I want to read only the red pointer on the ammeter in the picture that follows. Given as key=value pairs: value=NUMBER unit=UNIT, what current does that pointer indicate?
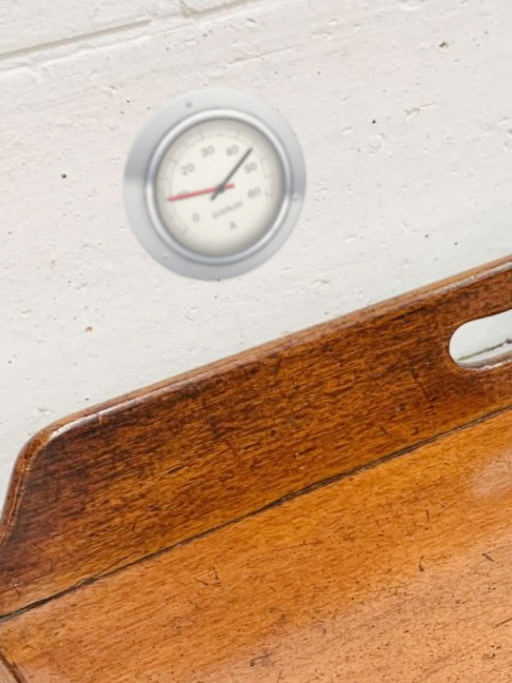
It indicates value=10 unit=A
